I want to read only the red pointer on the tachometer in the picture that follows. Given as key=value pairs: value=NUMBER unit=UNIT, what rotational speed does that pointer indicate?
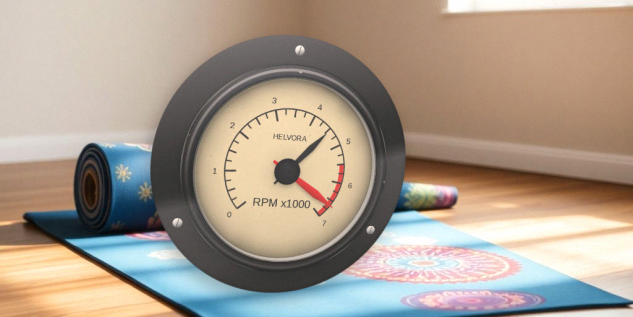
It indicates value=6625 unit=rpm
